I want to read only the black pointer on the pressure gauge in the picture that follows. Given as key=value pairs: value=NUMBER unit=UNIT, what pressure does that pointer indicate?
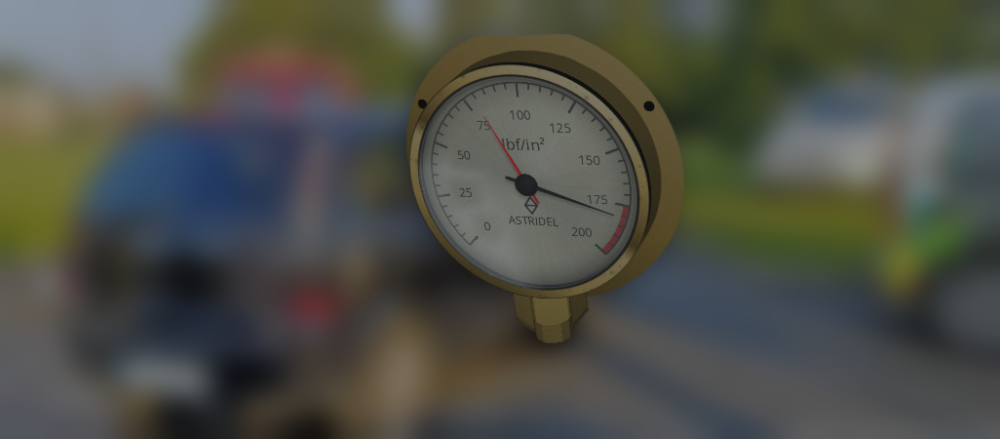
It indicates value=180 unit=psi
